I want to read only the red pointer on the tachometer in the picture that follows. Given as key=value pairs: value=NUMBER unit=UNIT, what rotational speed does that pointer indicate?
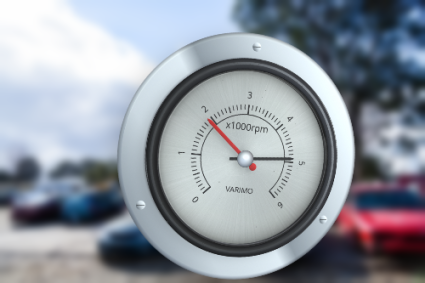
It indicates value=1900 unit=rpm
